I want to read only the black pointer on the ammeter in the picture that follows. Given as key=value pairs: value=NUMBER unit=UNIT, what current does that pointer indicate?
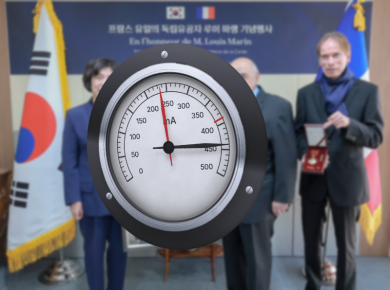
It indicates value=440 unit=mA
